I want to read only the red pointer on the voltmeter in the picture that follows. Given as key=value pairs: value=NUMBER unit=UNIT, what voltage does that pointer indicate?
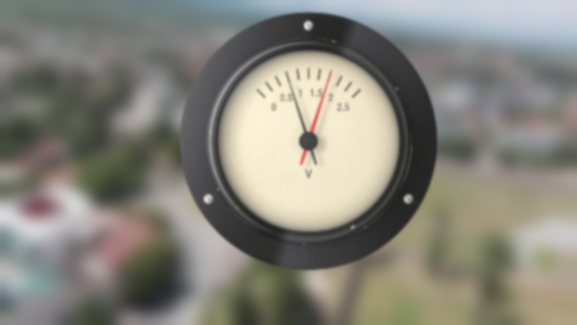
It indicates value=1.75 unit=V
